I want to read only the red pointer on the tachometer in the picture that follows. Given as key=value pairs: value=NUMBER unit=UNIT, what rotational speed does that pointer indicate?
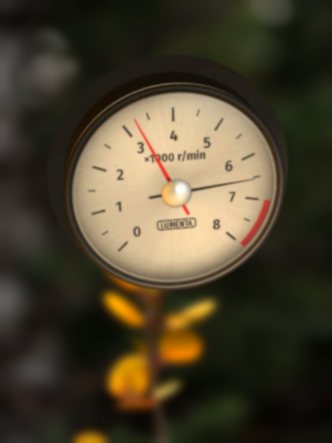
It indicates value=3250 unit=rpm
